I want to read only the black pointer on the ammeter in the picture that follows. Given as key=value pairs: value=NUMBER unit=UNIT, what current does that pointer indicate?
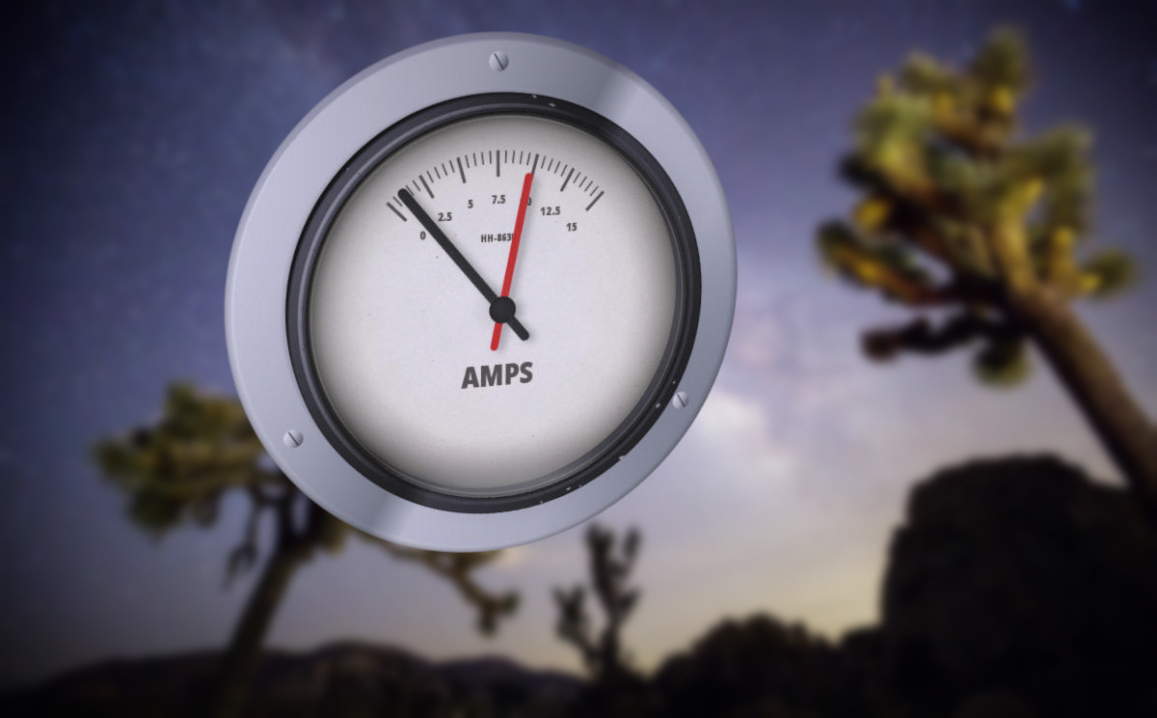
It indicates value=1 unit=A
